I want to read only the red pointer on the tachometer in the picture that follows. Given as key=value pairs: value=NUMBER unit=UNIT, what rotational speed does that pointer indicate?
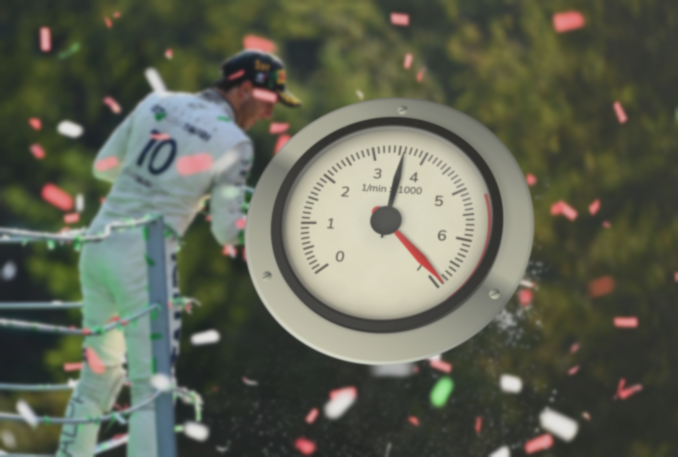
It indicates value=6900 unit=rpm
